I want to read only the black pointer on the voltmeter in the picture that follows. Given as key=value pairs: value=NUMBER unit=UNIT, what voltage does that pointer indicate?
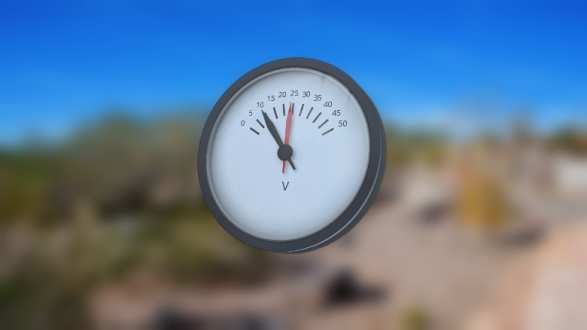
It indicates value=10 unit=V
